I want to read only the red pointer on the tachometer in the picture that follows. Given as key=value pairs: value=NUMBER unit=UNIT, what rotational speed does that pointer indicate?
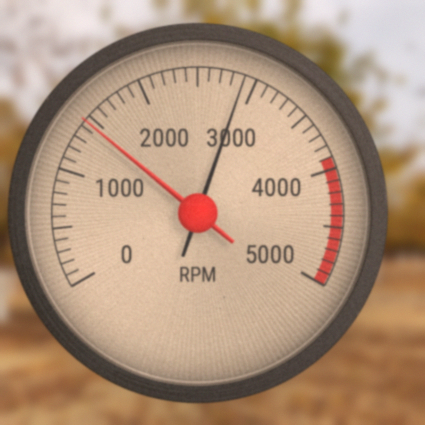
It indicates value=1450 unit=rpm
